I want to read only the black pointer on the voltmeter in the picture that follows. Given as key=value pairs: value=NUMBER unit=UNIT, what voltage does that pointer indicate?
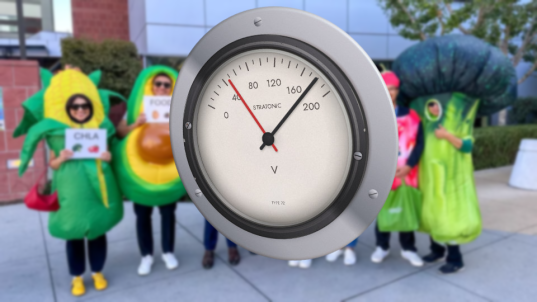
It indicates value=180 unit=V
